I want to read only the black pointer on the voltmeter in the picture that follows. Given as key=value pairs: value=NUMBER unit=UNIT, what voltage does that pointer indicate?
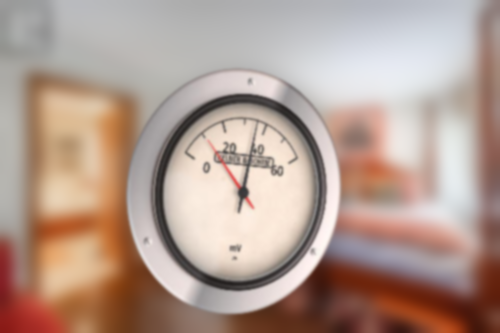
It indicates value=35 unit=mV
